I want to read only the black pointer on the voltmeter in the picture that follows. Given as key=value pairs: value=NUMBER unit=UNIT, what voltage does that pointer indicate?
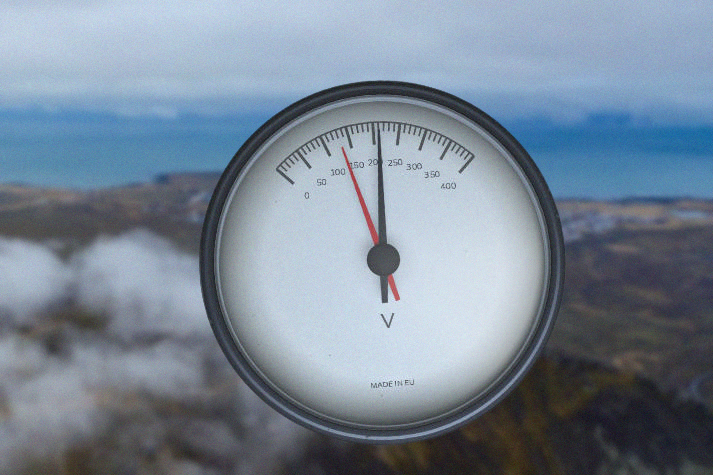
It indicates value=210 unit=V
